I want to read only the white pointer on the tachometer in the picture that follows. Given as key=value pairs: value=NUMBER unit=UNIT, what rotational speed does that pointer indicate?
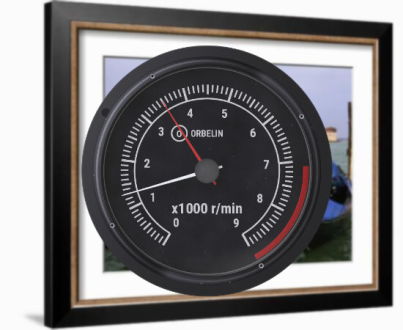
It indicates value=1300 unit=rpm
